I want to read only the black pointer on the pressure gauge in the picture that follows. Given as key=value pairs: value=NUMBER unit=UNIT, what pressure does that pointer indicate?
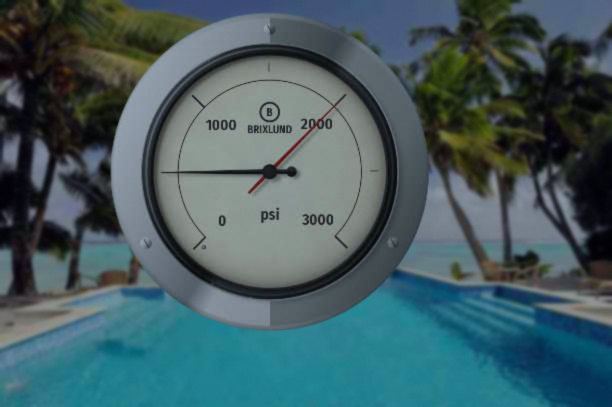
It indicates value=500 unit=psi
